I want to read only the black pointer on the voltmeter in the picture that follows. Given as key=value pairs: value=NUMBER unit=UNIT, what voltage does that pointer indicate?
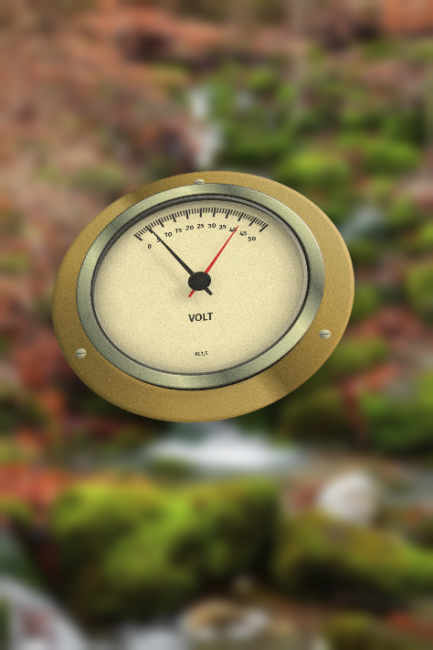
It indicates value=5 unit=V
